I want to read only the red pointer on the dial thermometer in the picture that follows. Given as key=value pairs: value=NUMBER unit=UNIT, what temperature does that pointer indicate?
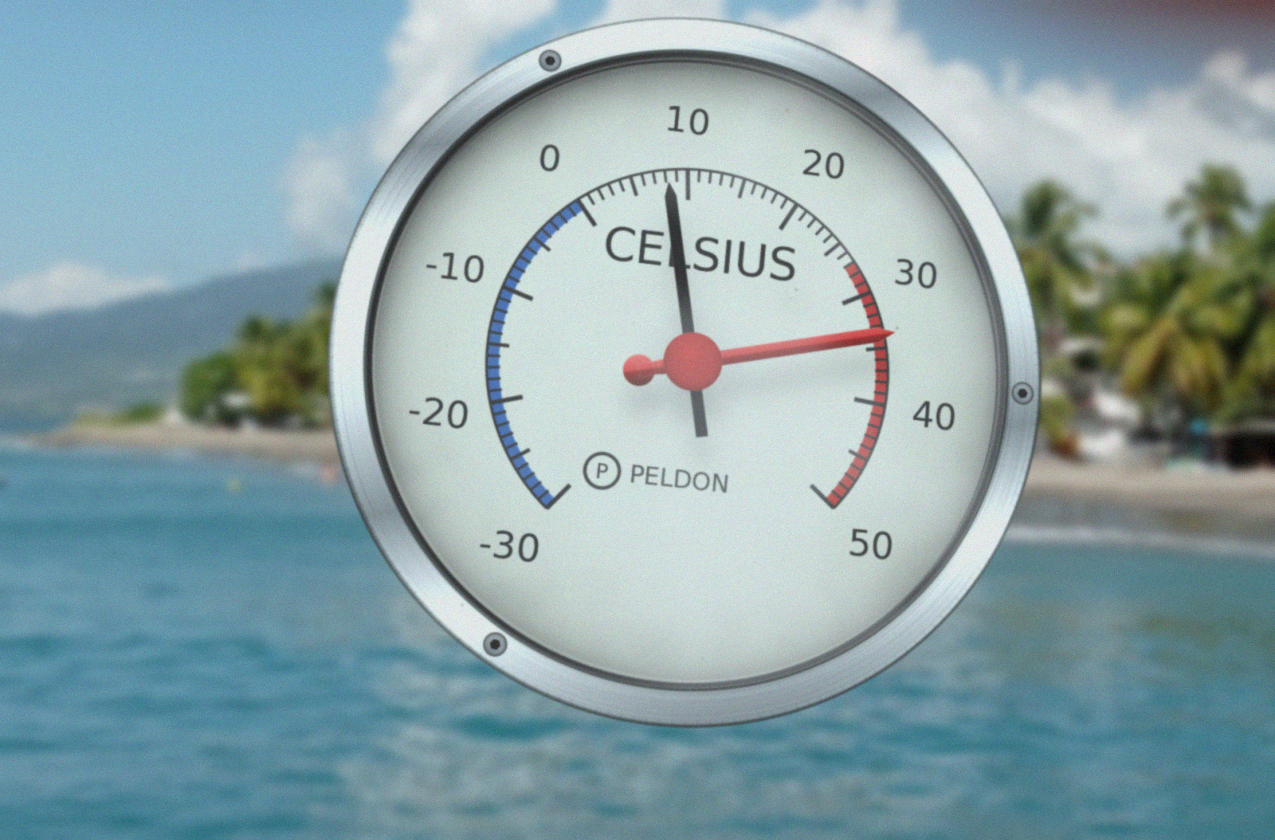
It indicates value=34 unit=°C
